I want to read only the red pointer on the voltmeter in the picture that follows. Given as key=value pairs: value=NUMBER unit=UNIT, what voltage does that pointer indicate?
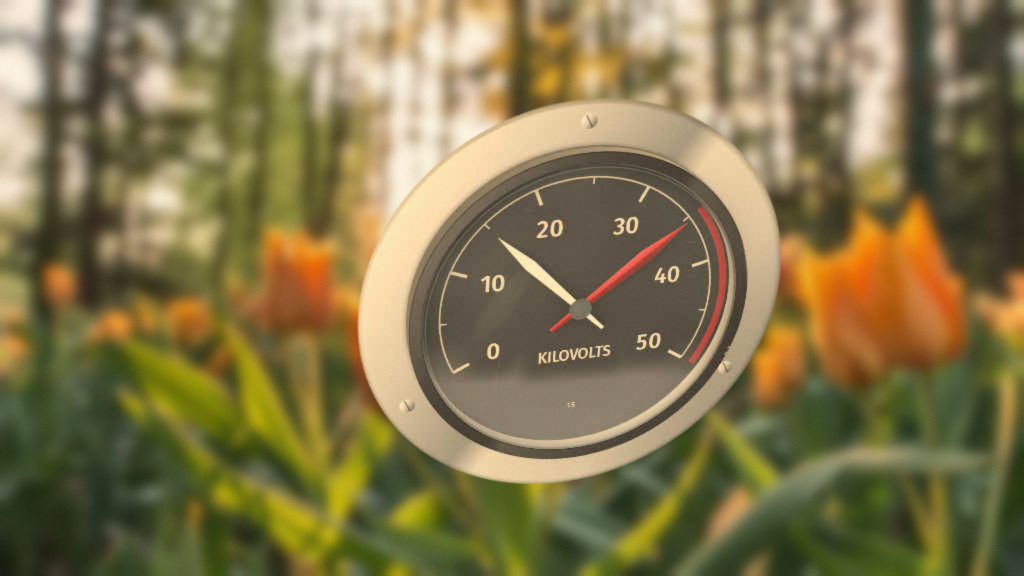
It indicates value=35 unit=kV
